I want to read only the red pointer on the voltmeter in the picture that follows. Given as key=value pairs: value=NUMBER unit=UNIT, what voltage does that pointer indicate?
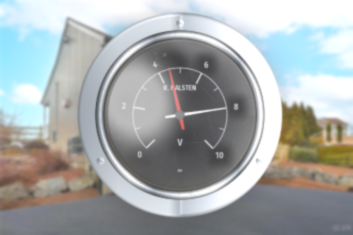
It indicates value=4.5 unit=V
